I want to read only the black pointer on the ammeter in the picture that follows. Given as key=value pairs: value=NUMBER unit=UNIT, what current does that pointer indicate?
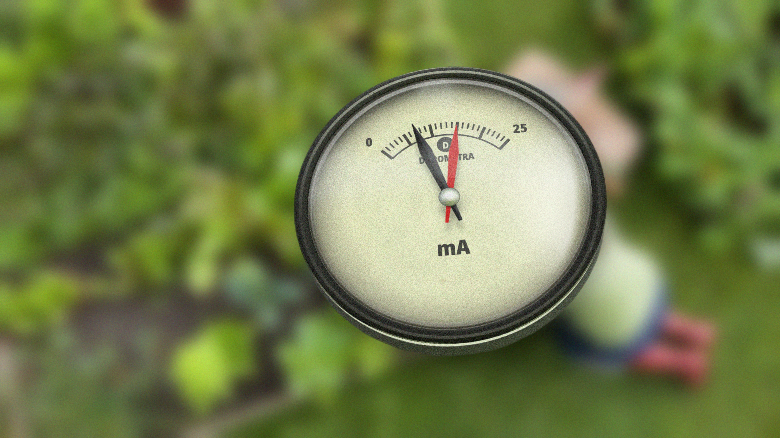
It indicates value=7 unit=mA
